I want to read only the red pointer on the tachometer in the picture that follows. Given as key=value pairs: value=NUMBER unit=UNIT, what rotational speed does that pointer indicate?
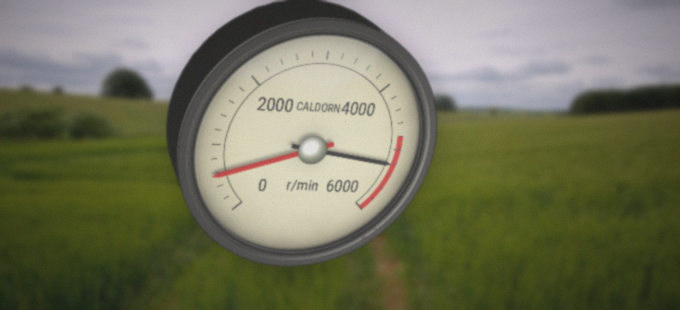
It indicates value=600 unit=rpm
